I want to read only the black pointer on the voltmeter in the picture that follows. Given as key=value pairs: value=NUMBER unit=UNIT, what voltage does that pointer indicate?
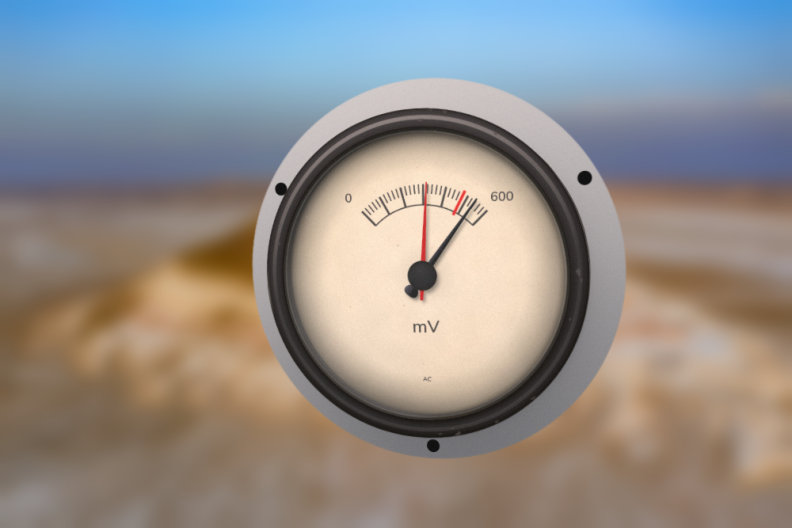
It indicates value=540 unit=mV
